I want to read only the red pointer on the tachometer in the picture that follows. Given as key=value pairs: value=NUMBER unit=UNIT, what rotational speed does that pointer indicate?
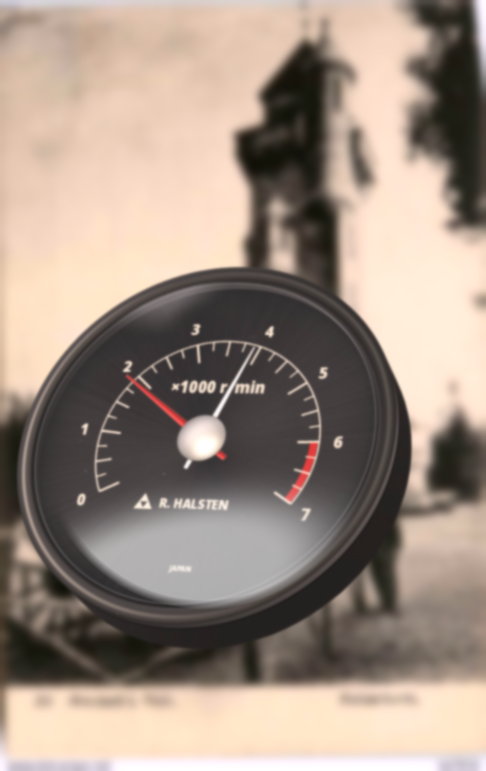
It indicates value=1875 unit=rpm
